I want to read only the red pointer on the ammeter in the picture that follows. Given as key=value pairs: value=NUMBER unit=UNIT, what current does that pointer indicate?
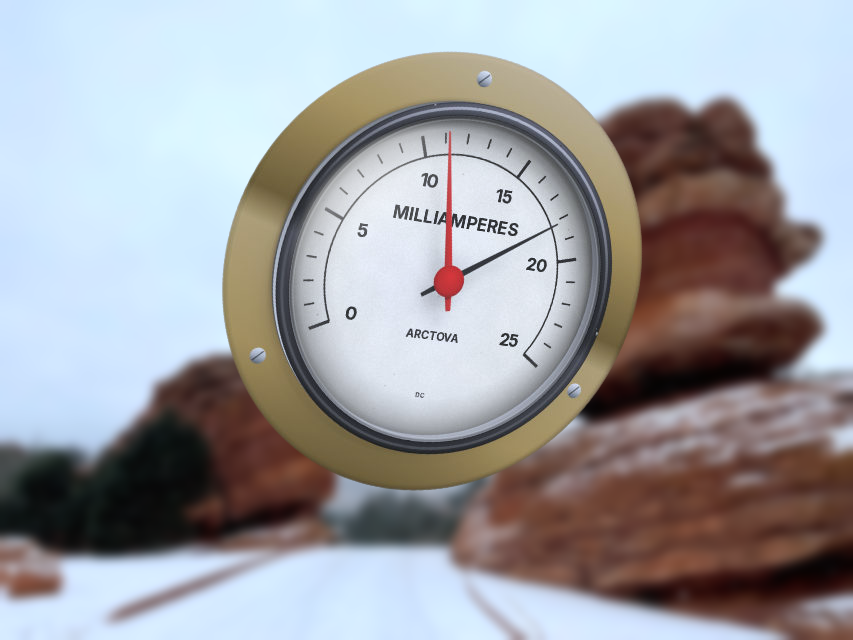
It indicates value=11 unit=mA
